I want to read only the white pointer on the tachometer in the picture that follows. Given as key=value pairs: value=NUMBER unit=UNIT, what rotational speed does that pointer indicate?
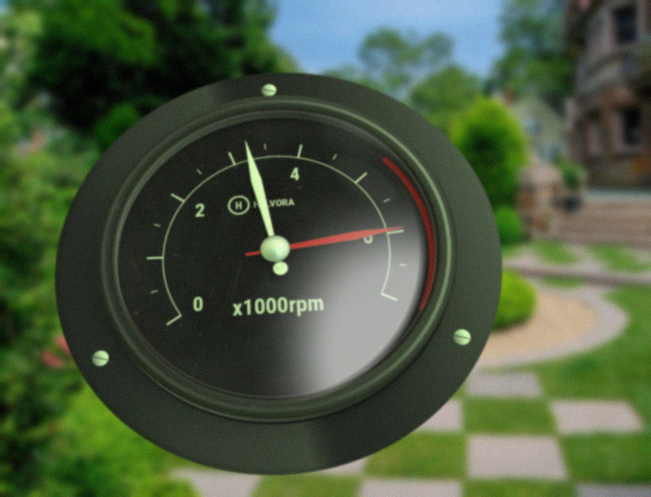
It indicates value=3250 unit=rpm
